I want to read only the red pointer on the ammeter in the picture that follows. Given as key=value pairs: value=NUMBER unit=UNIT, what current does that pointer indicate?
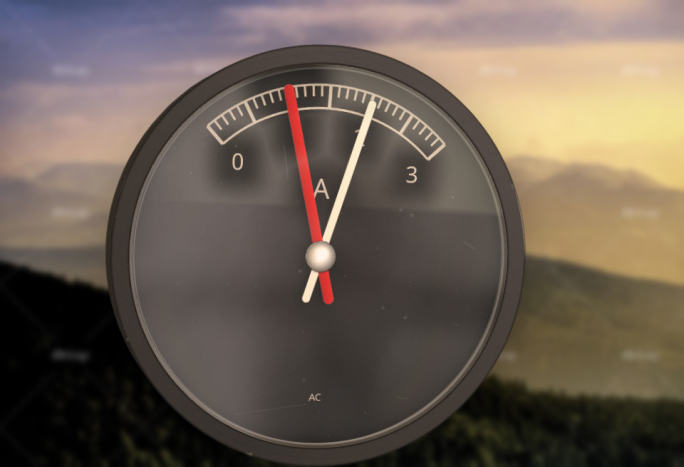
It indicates value=1 unit=A
